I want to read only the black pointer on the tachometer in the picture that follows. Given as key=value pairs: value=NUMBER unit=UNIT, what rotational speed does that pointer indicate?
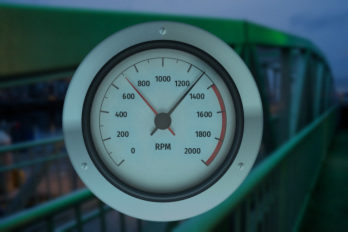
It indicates value=1300 unit=rpm
